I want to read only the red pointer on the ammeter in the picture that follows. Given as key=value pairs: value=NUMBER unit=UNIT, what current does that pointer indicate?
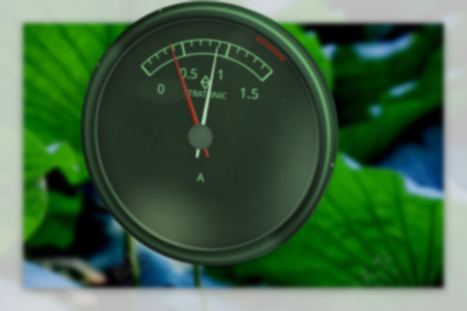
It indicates value=0.4 unit=A
